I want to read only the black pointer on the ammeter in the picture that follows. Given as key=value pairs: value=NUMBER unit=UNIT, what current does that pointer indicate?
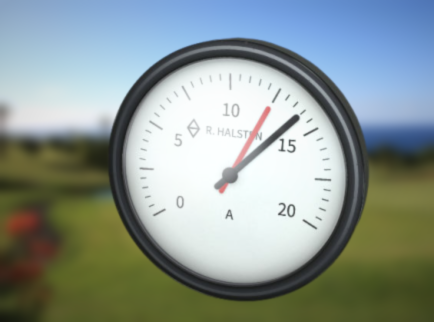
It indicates value=14 unit=A
